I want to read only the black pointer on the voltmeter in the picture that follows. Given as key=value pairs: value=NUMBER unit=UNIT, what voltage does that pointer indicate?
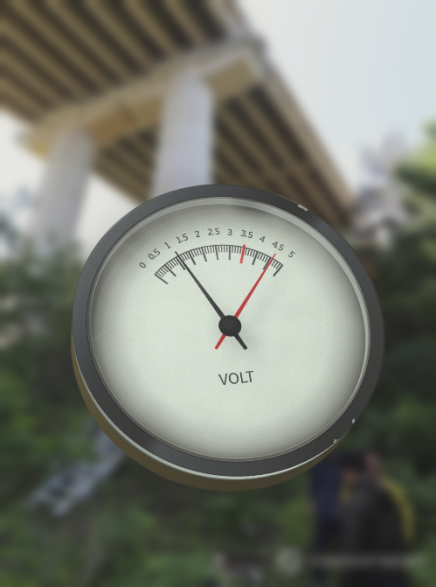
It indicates value=1 unit=V
